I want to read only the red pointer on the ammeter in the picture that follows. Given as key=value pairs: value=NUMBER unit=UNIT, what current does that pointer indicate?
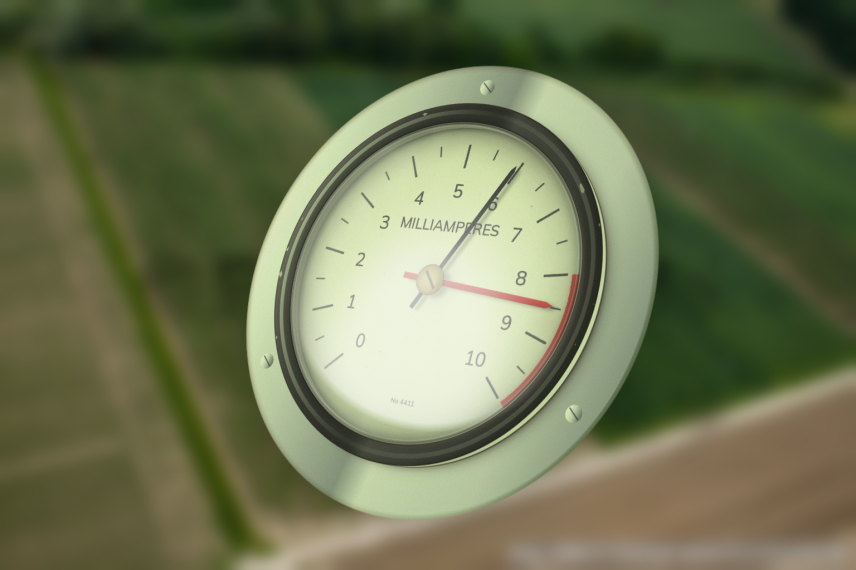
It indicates value=8.5 unit=mA
